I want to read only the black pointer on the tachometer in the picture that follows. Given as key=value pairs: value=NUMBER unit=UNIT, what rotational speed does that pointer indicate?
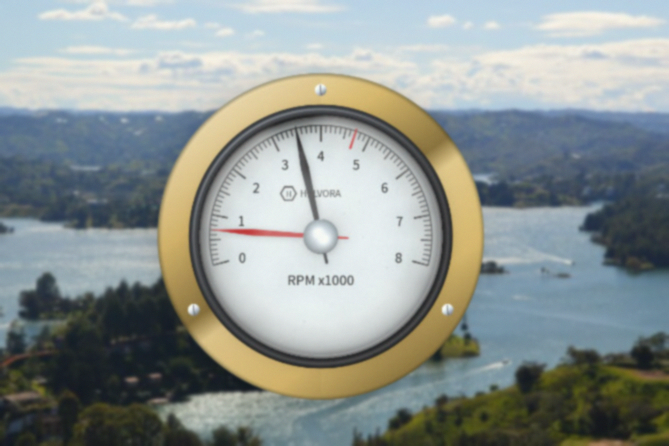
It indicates value=3500 unit=rpm
